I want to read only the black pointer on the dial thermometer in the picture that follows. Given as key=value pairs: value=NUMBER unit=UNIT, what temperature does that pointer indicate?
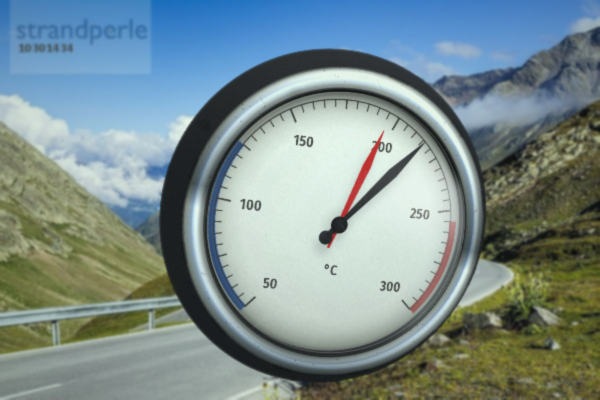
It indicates value=215 unit=°C
